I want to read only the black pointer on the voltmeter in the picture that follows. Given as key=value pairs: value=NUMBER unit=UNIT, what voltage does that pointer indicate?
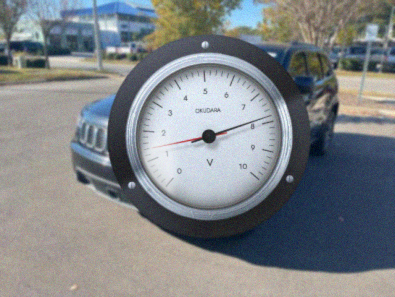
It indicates value=7.8 unit=V
